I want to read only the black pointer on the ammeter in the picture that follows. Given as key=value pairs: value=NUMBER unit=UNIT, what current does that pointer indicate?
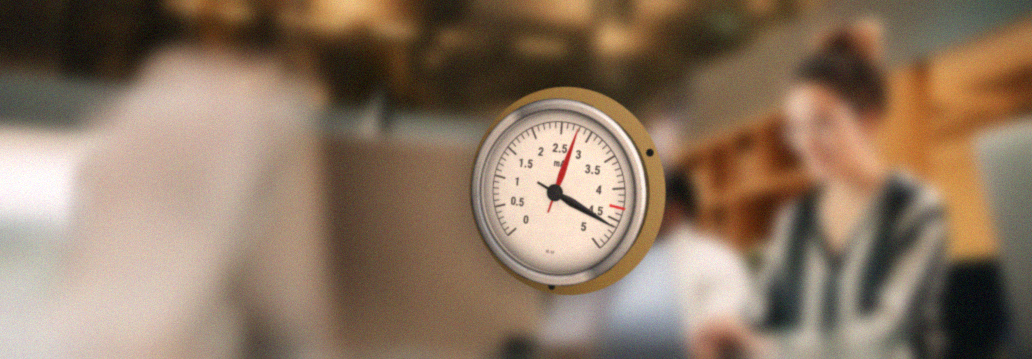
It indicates value=4.6 unit=mA
